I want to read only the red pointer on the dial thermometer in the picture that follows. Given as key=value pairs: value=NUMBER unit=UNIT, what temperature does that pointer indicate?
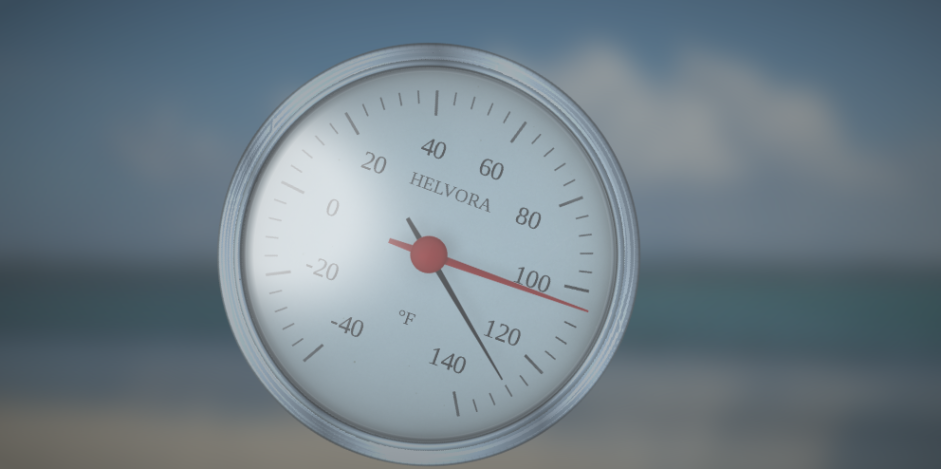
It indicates value=104 unit=°F
